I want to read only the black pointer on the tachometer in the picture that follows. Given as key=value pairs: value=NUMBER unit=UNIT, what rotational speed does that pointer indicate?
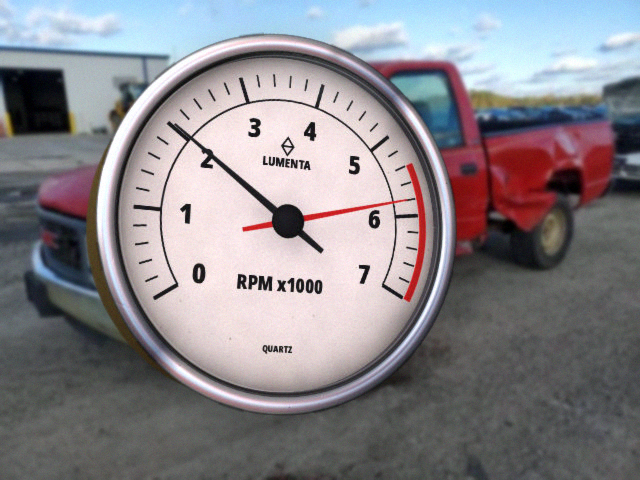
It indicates value=2000 unit=rpm
